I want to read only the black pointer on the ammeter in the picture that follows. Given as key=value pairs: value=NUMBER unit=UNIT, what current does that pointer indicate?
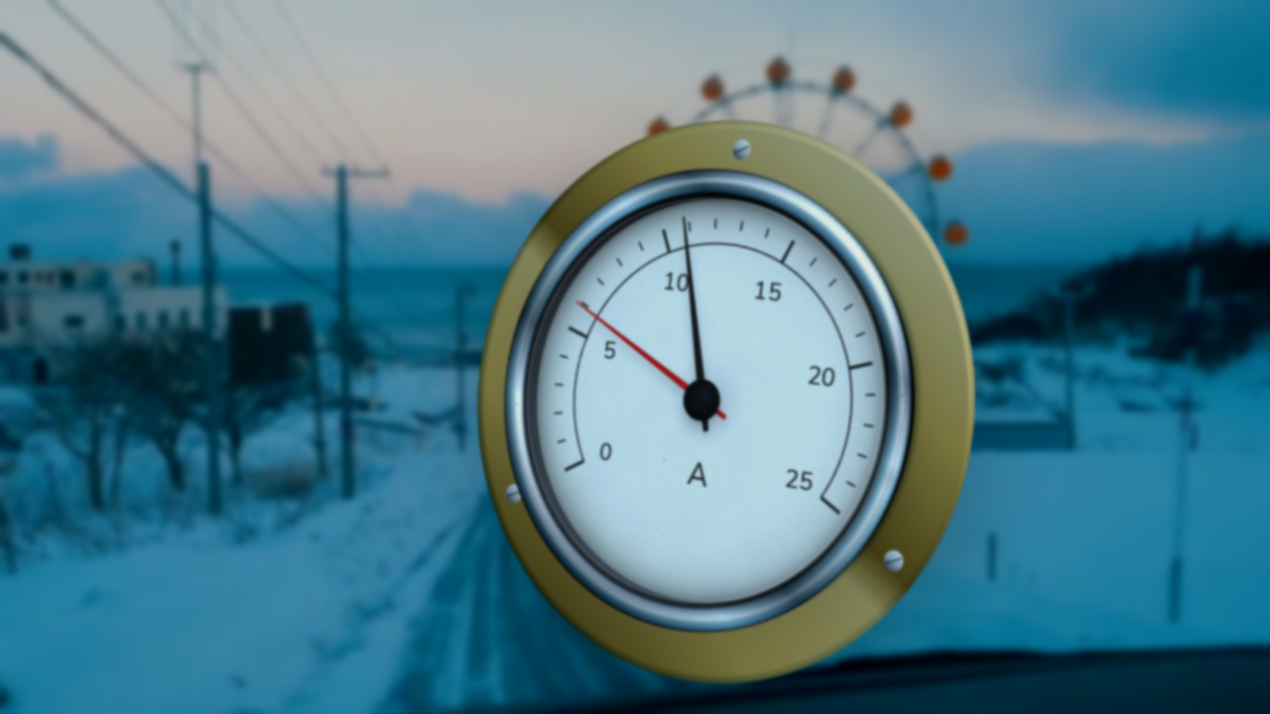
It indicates value=11 unit=A
